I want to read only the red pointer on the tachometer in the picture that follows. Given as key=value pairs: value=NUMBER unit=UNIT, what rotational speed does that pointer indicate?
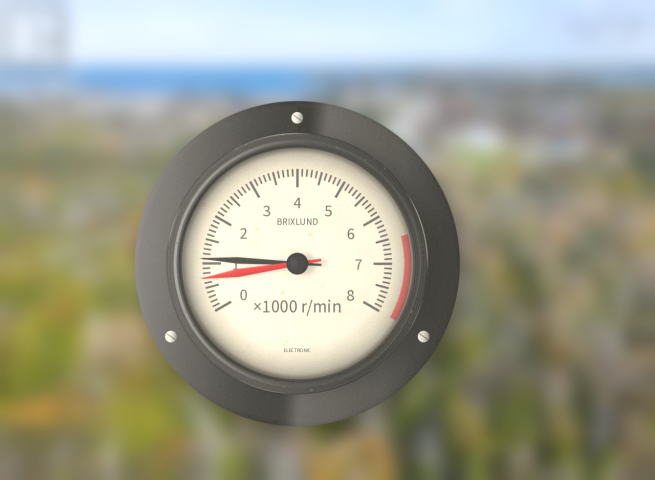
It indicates value=700 unit=rpm
